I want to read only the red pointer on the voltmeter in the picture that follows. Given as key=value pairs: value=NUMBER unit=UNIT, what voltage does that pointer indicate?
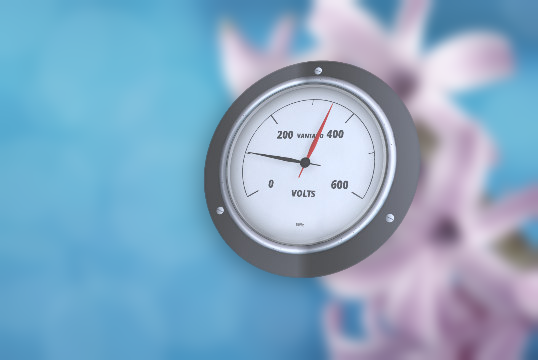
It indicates value=350 unit=V
